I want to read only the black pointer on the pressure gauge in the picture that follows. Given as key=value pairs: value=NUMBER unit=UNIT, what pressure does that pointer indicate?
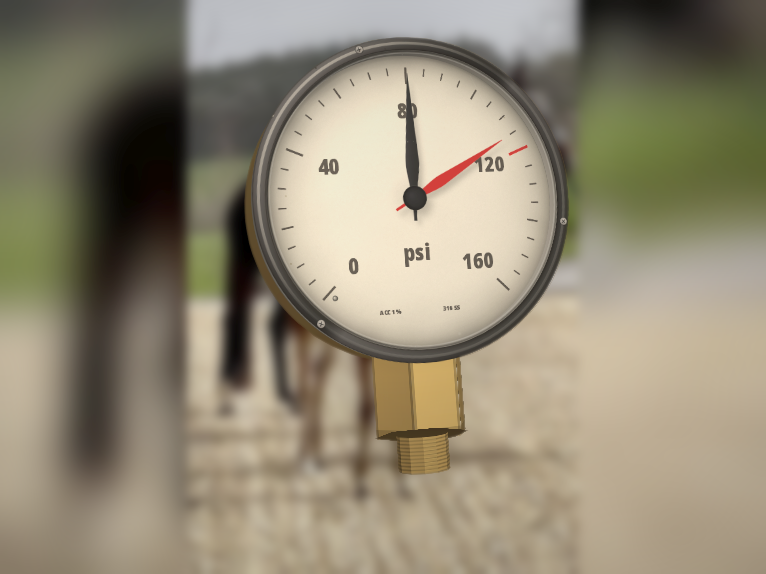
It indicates value=80 unit=psi
